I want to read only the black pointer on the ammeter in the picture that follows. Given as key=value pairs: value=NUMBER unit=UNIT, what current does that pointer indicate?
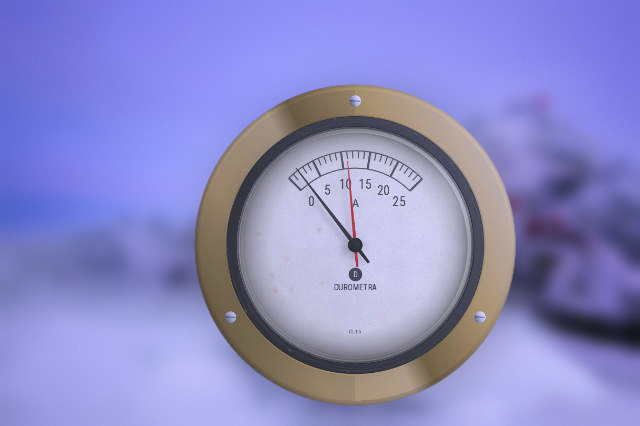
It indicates value=2 unit=A
